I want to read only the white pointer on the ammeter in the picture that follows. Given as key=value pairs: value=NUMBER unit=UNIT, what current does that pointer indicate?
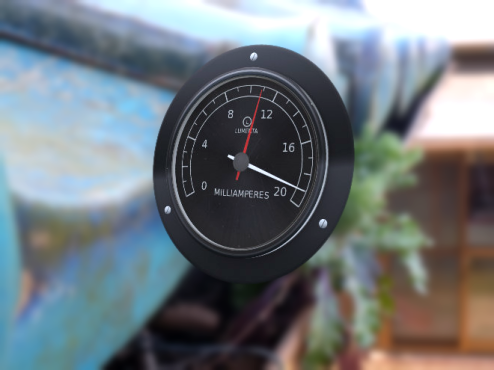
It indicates value=19 unit=mA
